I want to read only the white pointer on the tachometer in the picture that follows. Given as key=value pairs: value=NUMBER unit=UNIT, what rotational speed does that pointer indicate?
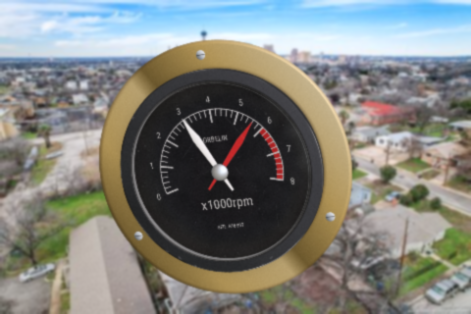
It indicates value=3000 unit=rpm
